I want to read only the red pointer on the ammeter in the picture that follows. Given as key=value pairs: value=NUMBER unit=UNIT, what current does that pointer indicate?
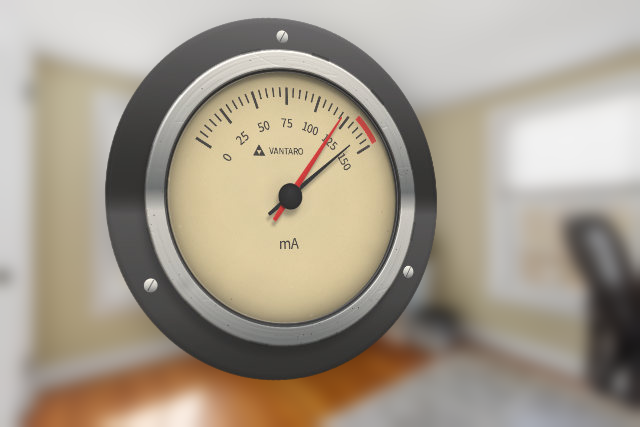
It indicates value=120 unit=mA
